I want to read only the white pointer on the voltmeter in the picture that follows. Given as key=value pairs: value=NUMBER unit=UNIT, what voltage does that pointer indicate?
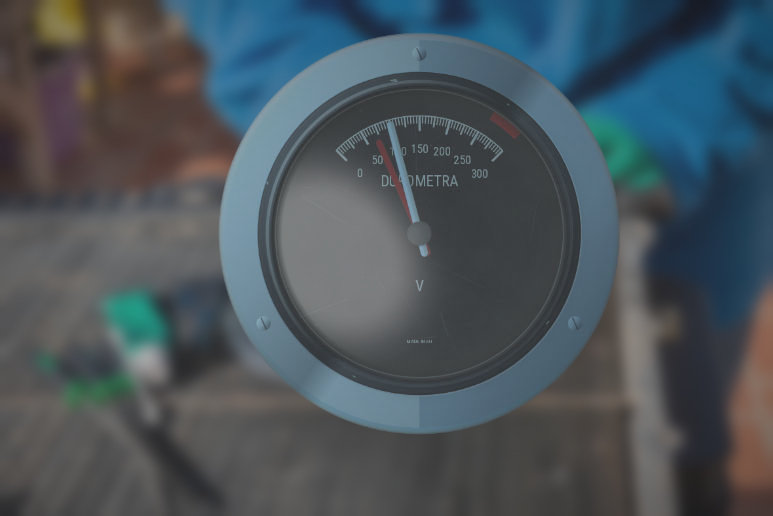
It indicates value=100 unit=V
